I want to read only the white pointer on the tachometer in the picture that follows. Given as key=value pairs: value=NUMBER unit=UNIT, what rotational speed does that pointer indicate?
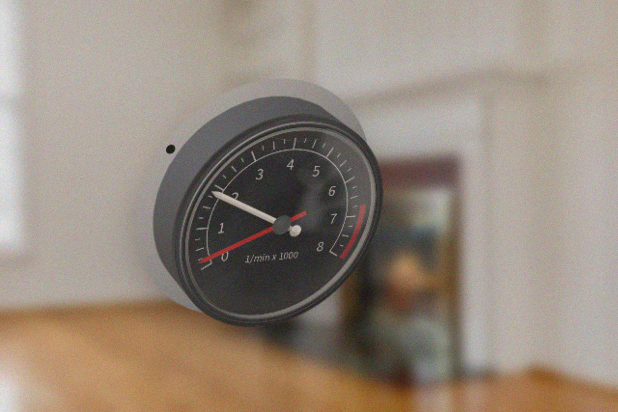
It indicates value=1875 unit=rpm
